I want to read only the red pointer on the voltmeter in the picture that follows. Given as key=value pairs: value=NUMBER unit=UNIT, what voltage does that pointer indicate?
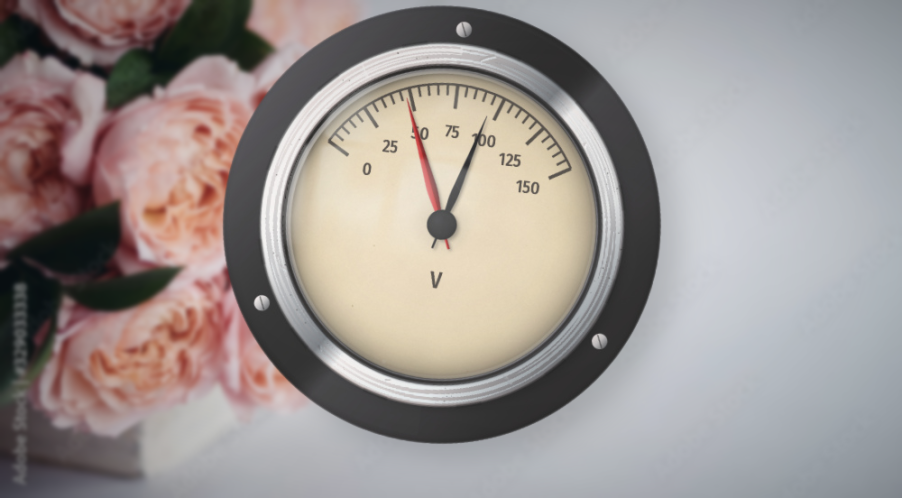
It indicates value=47.5 unit=V
